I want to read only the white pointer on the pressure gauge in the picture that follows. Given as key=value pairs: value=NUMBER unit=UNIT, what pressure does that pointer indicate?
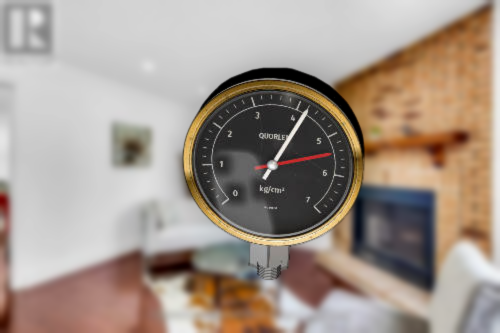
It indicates value=4.2 unit=kg/cm²
